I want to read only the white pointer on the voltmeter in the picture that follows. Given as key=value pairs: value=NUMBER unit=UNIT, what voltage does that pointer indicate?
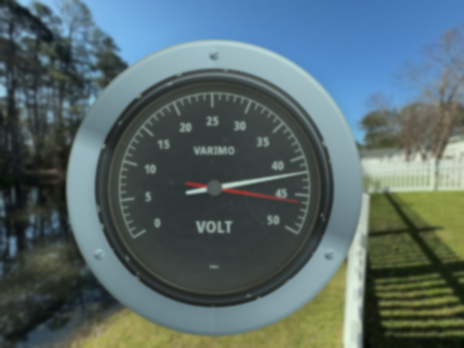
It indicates value=42 unit=V
